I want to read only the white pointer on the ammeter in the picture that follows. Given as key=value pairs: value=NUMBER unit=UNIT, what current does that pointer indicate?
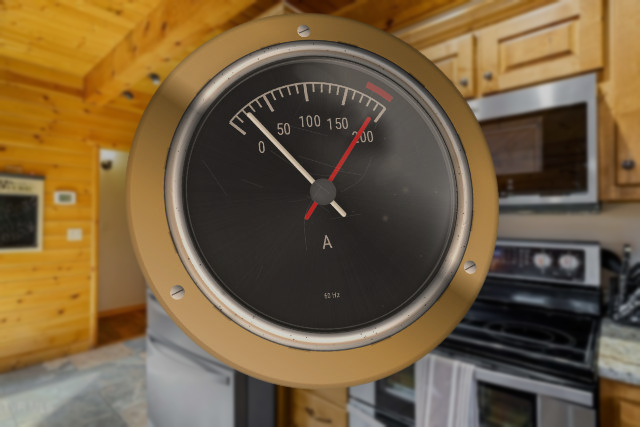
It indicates value=20 unit=A
